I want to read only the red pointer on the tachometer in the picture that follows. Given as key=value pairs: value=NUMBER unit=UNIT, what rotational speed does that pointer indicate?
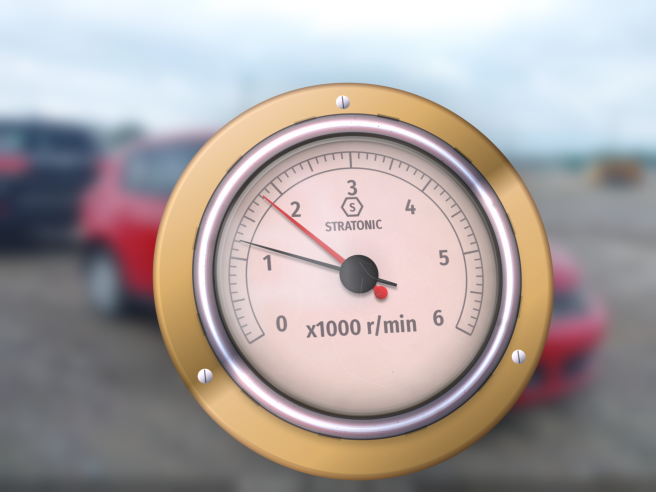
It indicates value=1800 unit=rpm
